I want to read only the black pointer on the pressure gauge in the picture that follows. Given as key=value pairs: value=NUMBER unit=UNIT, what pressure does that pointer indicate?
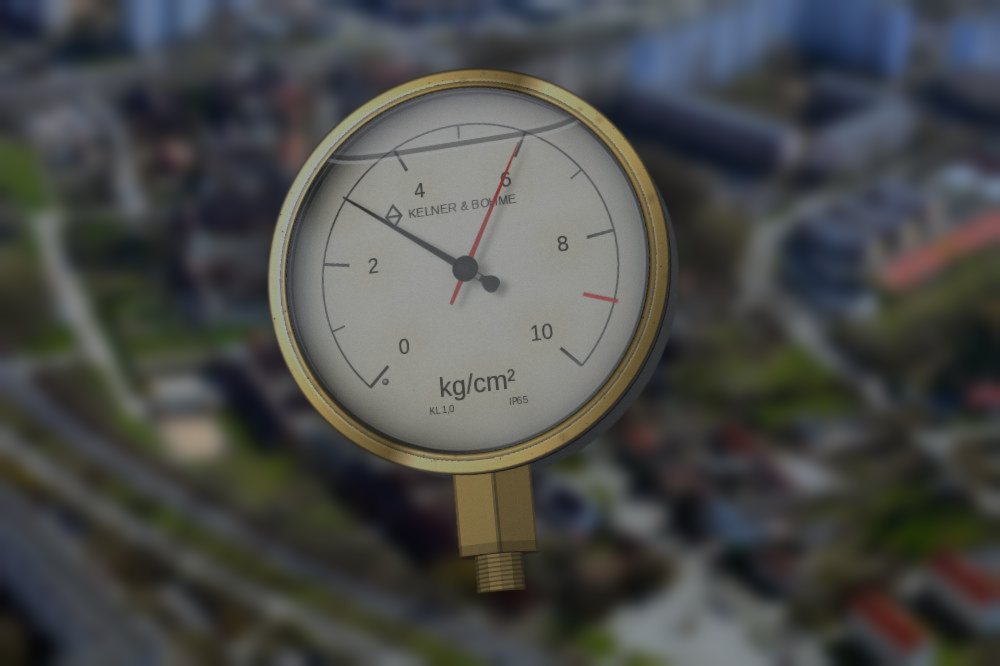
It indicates value=3 unit=kg/cm²
